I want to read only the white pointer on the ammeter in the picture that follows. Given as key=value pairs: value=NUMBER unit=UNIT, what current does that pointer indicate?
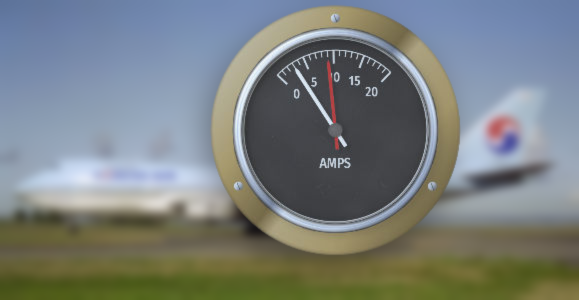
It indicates value=3 unit=A
